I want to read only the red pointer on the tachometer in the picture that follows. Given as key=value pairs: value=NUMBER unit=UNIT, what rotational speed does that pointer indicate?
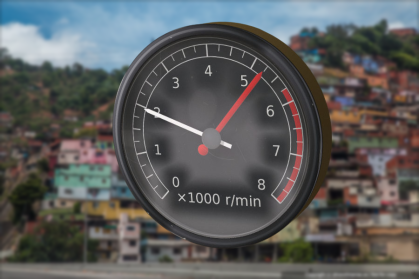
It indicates value=5250 unit=rpm
